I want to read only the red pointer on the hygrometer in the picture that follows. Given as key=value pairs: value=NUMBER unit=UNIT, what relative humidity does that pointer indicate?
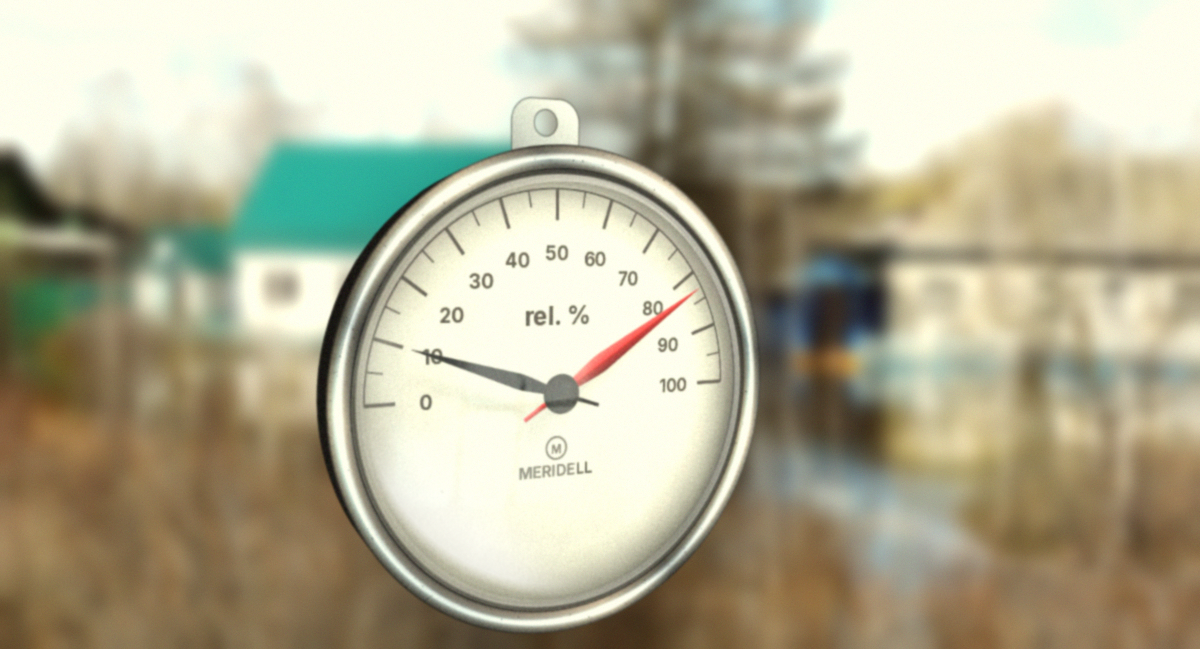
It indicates value=82.5 unit=%
